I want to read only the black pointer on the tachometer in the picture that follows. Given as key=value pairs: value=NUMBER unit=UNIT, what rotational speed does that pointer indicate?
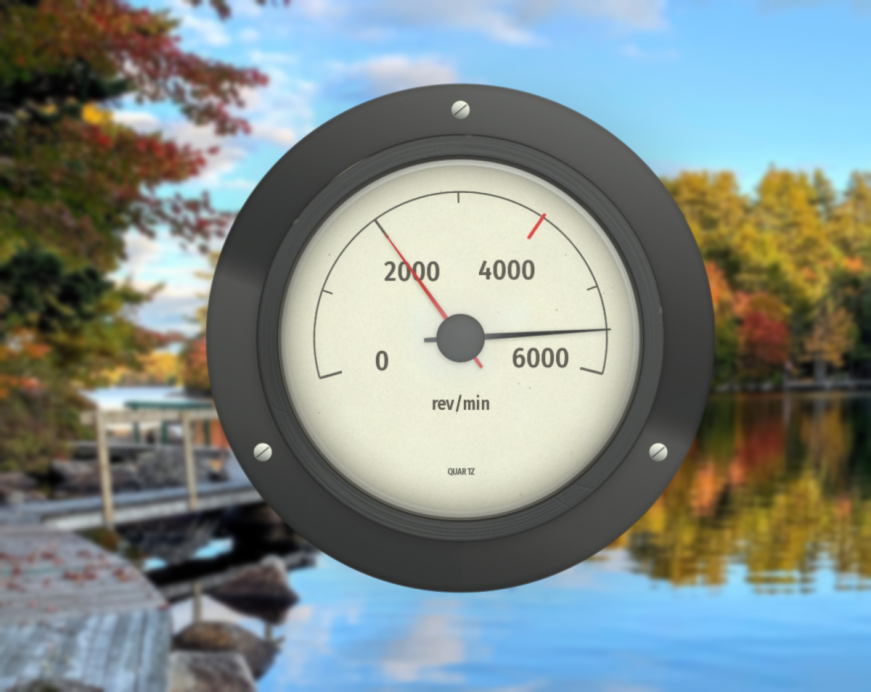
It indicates value=5500 unit=rpm
